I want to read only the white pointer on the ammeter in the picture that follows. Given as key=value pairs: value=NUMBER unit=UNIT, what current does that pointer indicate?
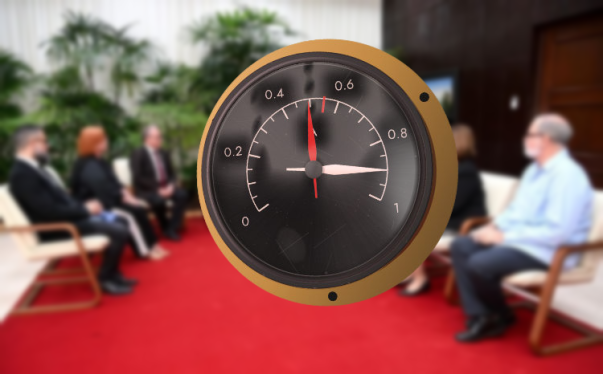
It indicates value=0.9 unit=A
